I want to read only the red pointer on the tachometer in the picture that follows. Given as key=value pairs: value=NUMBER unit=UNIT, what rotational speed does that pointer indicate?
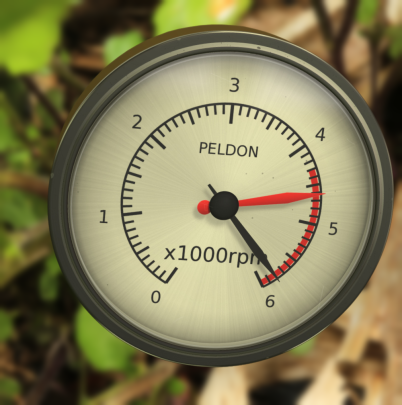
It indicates value=4600 unit=rpm
